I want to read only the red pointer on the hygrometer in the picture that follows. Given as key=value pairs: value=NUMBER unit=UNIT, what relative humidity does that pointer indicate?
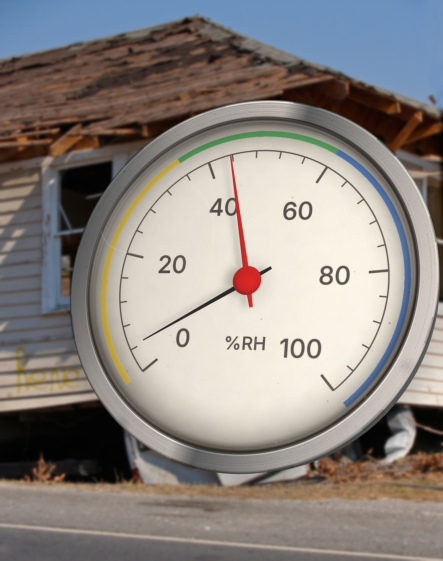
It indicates value=44 unit=%
